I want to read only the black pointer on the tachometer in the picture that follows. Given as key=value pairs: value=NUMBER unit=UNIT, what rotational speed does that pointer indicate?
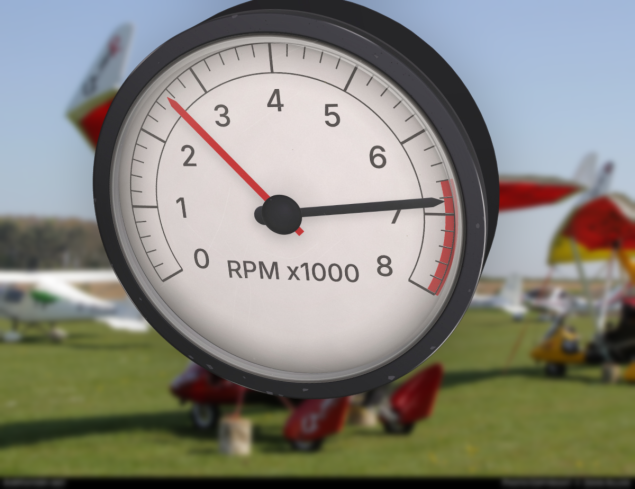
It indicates value=6800 unit=rpm
